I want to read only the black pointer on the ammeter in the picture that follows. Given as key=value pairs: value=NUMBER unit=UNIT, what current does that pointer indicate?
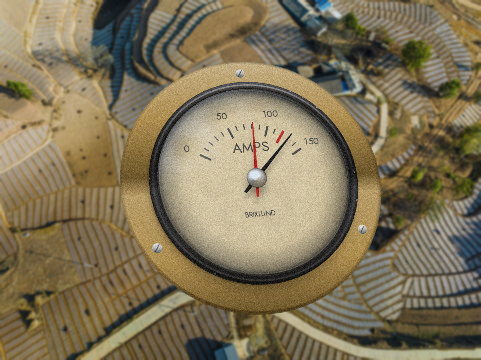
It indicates value=130 unit=A
